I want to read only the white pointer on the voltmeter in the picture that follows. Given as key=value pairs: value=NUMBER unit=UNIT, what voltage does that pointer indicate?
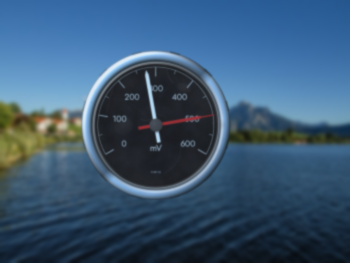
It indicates value=275 unit=mV
